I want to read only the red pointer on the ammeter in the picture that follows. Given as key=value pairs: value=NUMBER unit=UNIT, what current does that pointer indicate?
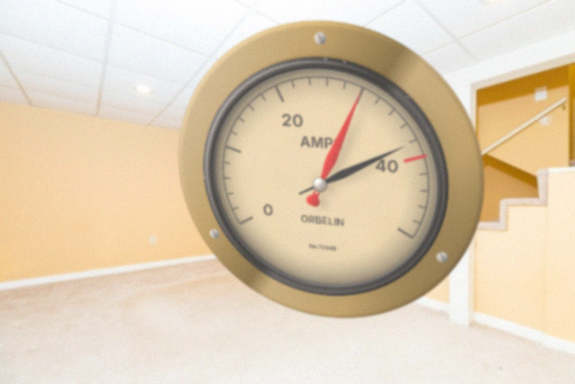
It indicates value=30 unit=A
